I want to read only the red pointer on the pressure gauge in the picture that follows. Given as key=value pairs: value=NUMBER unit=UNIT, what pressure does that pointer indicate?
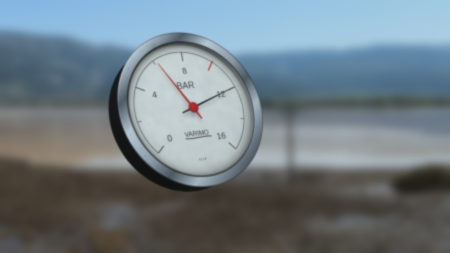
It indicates value=6 unit=bar
